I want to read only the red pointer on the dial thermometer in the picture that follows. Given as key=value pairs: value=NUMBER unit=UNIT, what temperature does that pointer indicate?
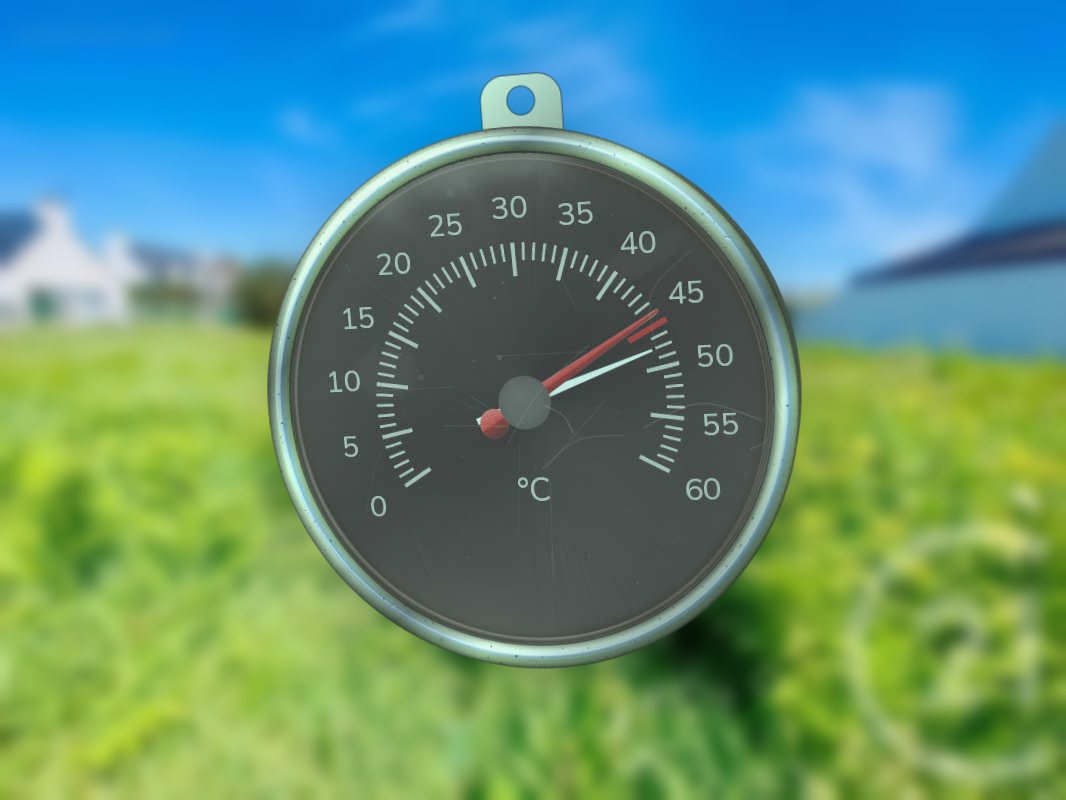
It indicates value=45 unit=°C
